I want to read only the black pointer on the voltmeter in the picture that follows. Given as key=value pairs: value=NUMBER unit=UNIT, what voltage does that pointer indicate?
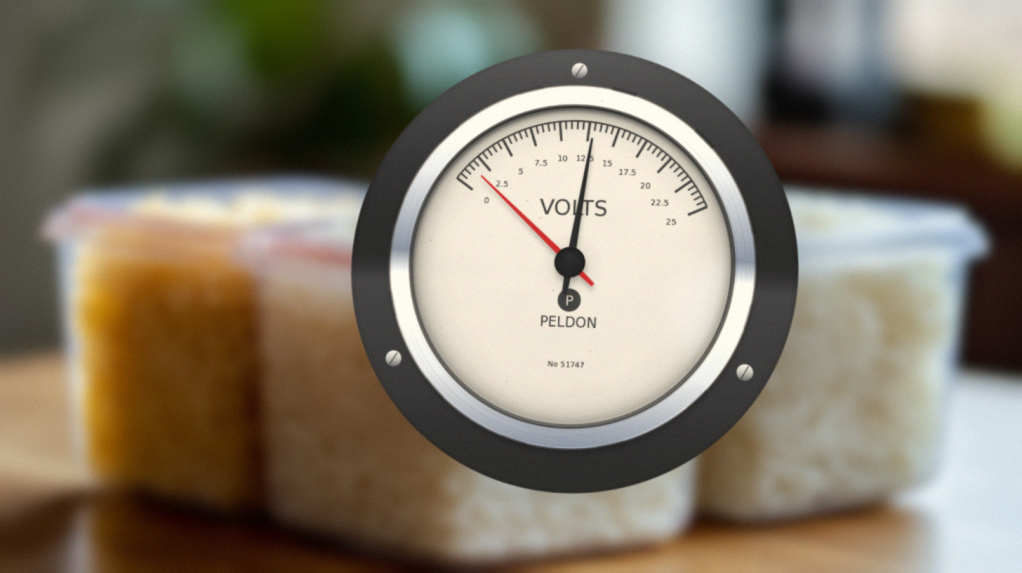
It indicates value=13 unit=V
